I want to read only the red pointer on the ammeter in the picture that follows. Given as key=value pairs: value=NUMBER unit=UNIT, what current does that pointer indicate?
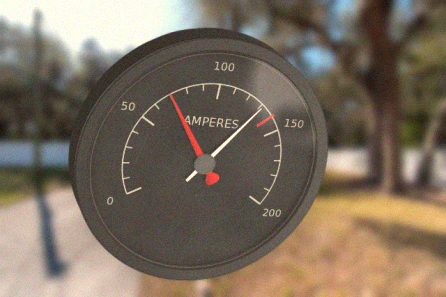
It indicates value=70 unit=A
